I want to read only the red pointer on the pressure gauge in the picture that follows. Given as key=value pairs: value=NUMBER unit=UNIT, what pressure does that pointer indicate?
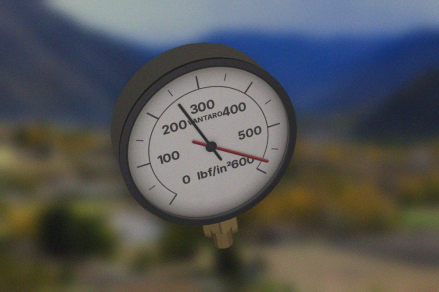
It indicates value=575 unit=psi
